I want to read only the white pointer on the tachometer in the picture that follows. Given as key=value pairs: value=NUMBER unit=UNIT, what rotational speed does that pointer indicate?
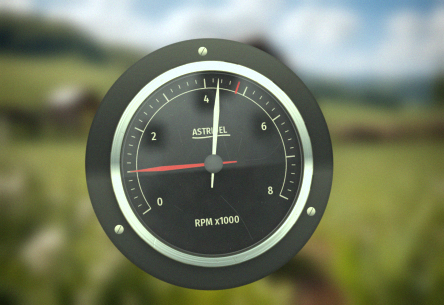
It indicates value=4300 unit=rpm
